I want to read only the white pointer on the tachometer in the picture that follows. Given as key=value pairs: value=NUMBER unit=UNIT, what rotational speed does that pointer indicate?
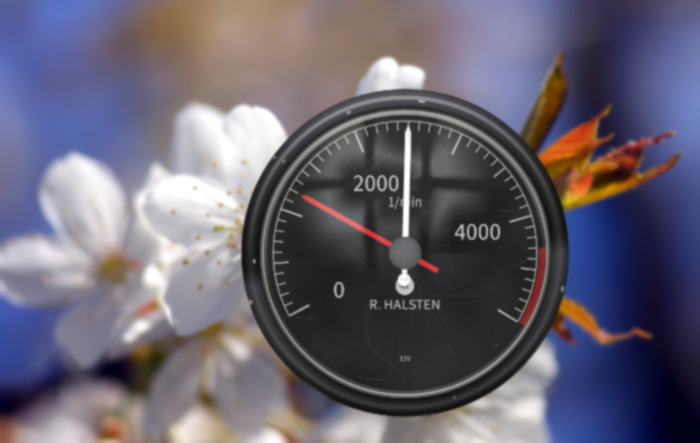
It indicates value=2500 unit=rpm
